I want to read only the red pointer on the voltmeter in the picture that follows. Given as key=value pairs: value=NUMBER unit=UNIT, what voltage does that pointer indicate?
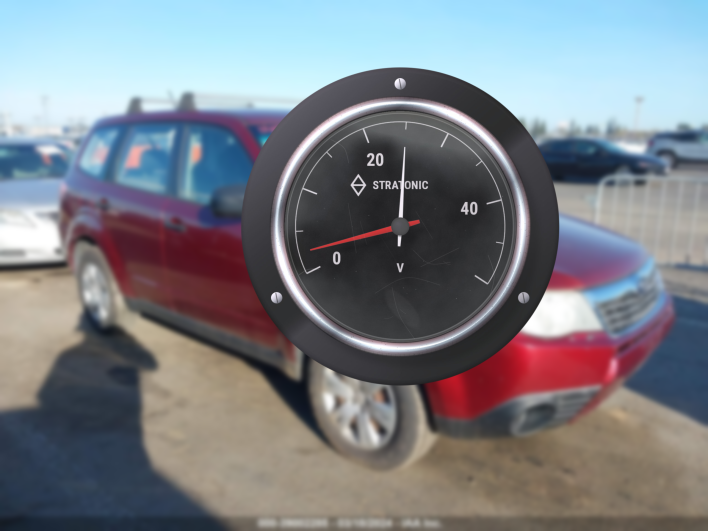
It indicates value=2.5 unit=V
